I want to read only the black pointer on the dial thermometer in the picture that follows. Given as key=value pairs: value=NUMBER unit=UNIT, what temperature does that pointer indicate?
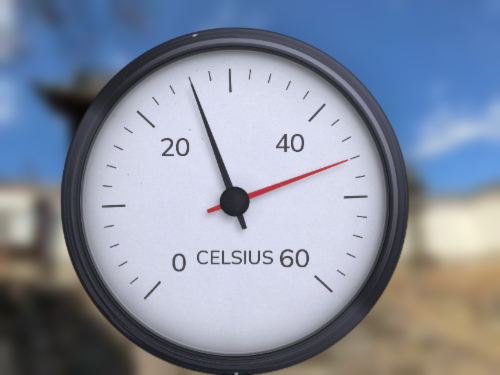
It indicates value=26 unit=°C
